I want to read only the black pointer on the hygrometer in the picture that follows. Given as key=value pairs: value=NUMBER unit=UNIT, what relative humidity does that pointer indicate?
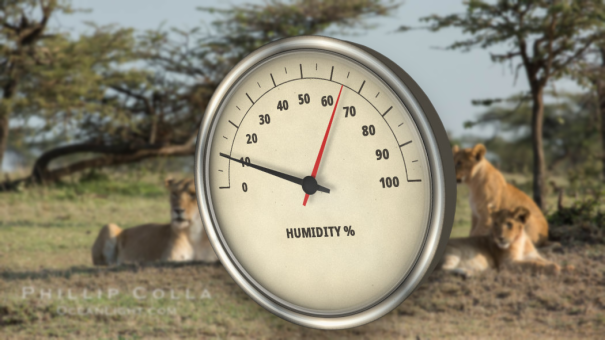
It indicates value=10 unit=%
